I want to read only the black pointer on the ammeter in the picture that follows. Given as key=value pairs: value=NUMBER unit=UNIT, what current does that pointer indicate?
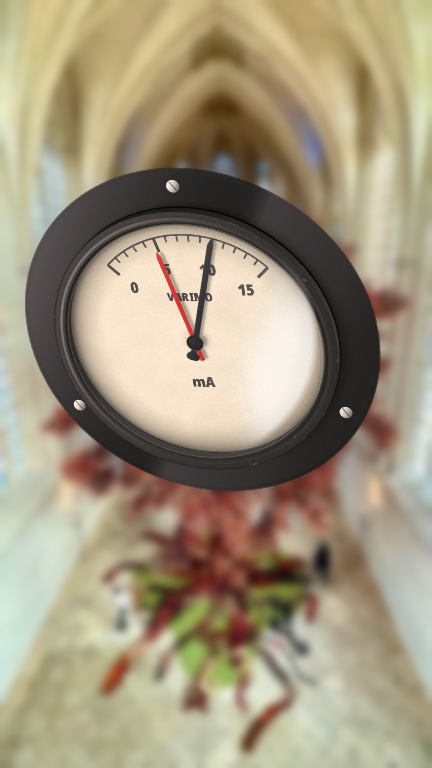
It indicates value=10 unit=mA
